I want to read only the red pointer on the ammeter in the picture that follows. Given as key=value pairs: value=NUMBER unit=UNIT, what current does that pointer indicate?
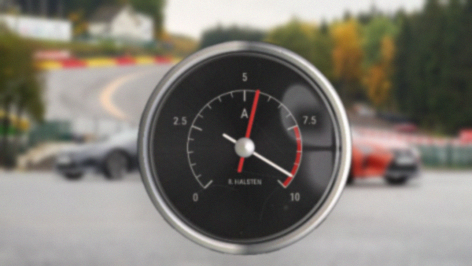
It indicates value=5.5 unit=A
